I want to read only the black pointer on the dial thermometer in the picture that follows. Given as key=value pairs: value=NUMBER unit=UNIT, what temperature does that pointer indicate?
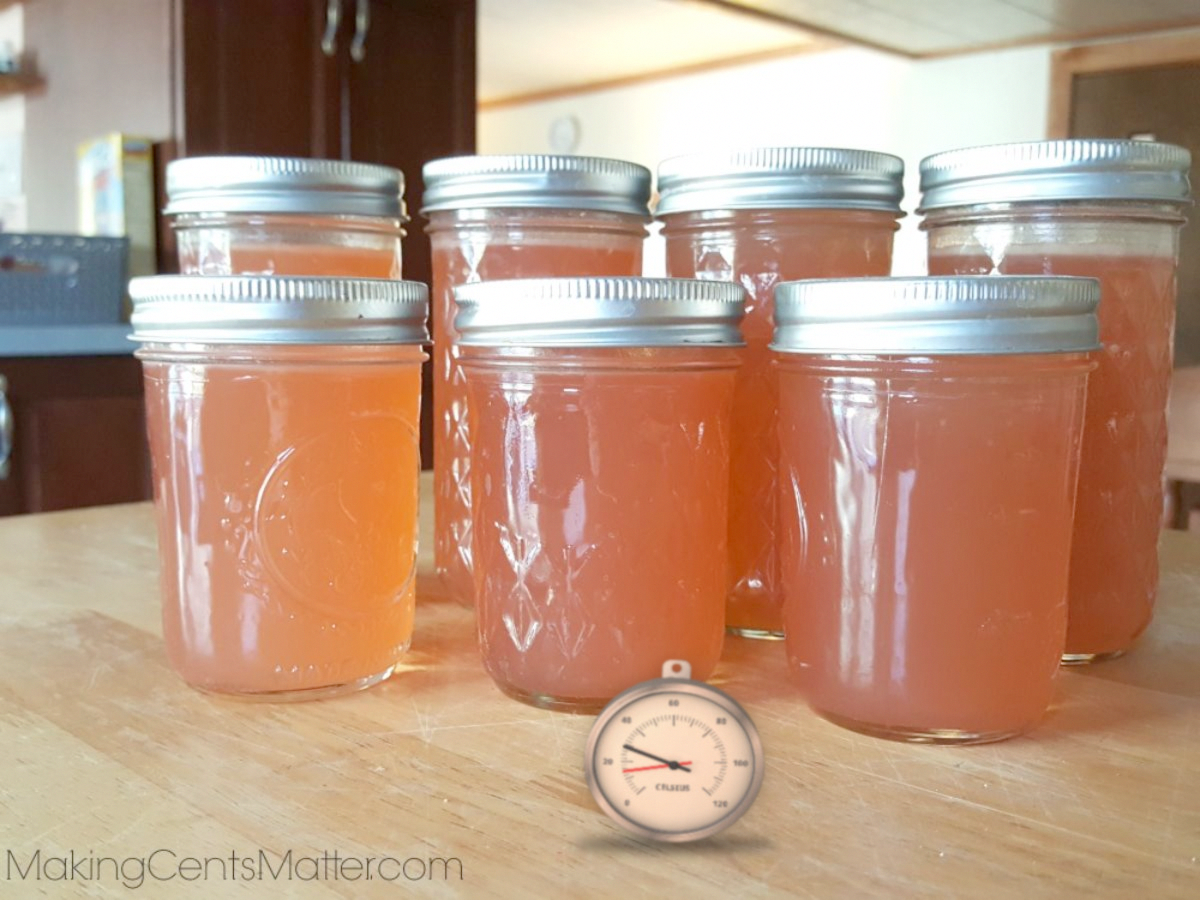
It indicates value=30 unit=°C
